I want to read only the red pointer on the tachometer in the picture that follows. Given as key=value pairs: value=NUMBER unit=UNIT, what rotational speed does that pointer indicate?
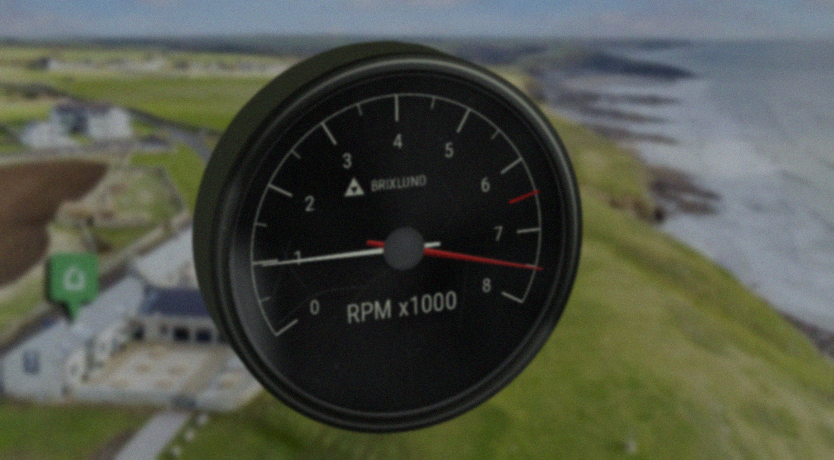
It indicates value=7500 unit=rpm
